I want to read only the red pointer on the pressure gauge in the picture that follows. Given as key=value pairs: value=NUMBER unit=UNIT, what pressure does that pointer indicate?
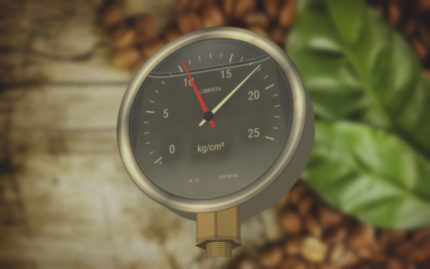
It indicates value=10.5 unit=kg/cm²
